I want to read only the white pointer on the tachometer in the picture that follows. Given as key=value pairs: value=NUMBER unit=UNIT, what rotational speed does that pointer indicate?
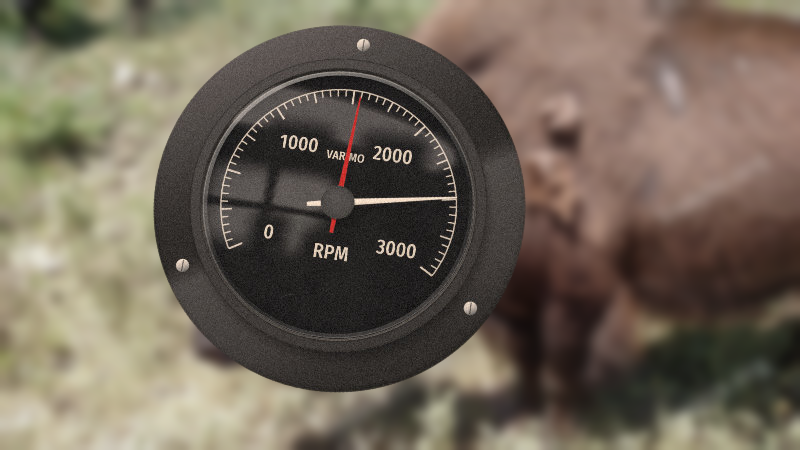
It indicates value=2500 unit=rpm
